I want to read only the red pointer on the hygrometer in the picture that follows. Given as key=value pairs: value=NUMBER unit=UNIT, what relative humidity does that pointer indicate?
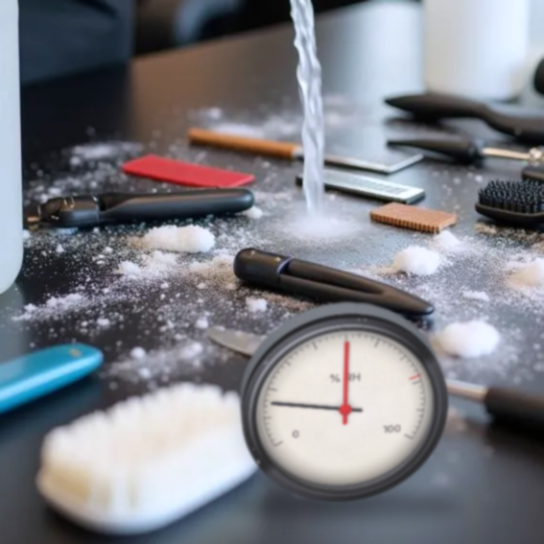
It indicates value=50 unit=%
